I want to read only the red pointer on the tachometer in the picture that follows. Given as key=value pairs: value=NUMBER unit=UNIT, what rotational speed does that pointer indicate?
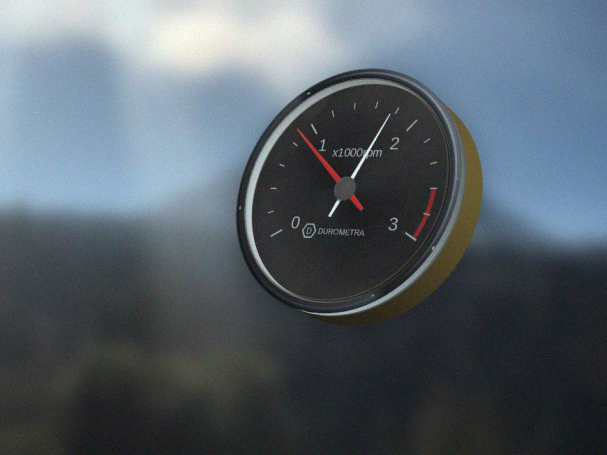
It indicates value=900 unit=rpm
